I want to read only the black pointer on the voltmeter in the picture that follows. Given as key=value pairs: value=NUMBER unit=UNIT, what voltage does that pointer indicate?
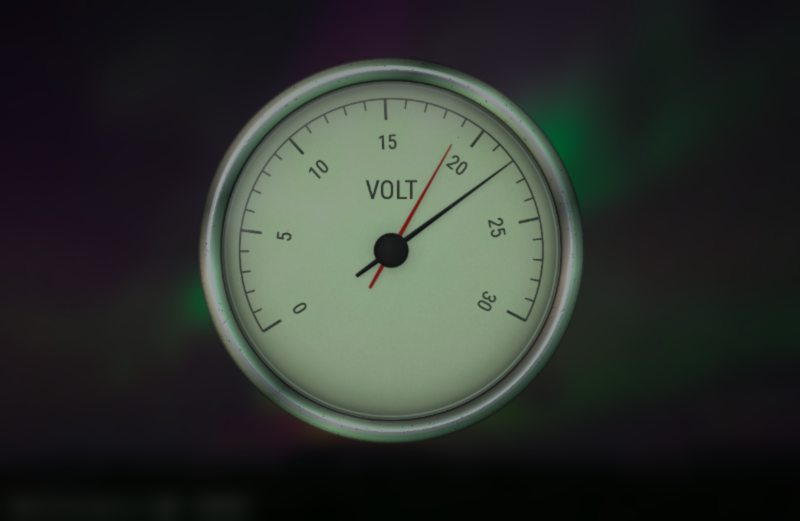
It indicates value=22 unit=V
